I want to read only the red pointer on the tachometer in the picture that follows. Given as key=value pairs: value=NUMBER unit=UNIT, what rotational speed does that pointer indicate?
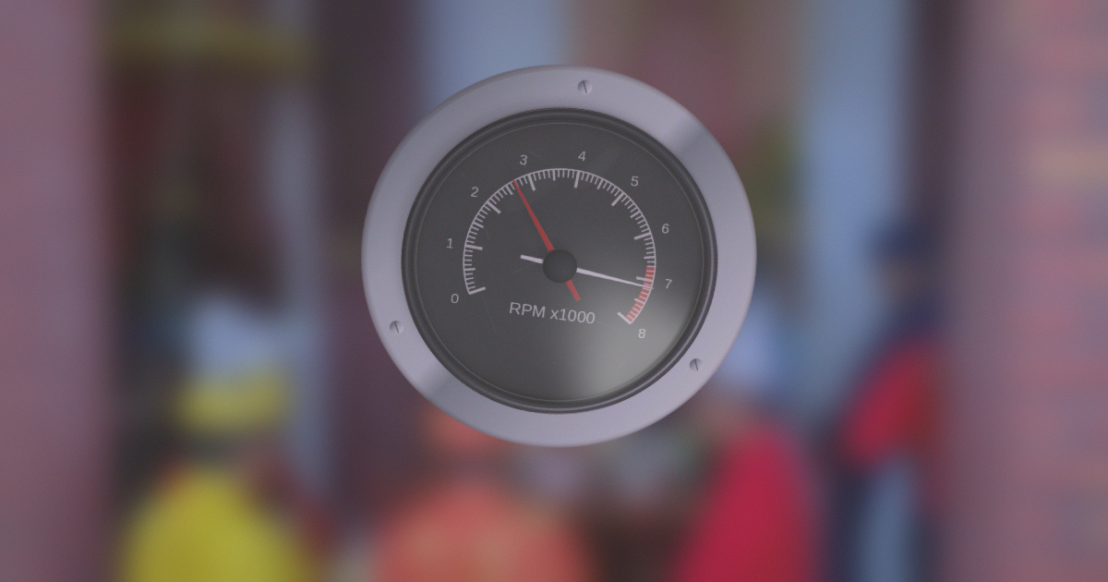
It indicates value=2700 unit=rpm
